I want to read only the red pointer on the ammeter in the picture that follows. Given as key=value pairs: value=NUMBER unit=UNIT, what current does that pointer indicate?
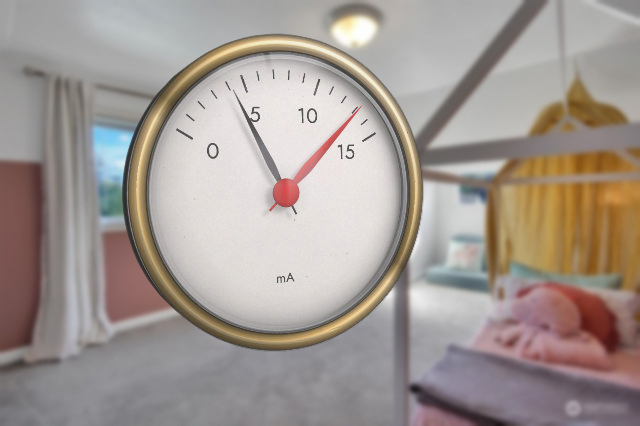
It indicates value=13 unit=mA
